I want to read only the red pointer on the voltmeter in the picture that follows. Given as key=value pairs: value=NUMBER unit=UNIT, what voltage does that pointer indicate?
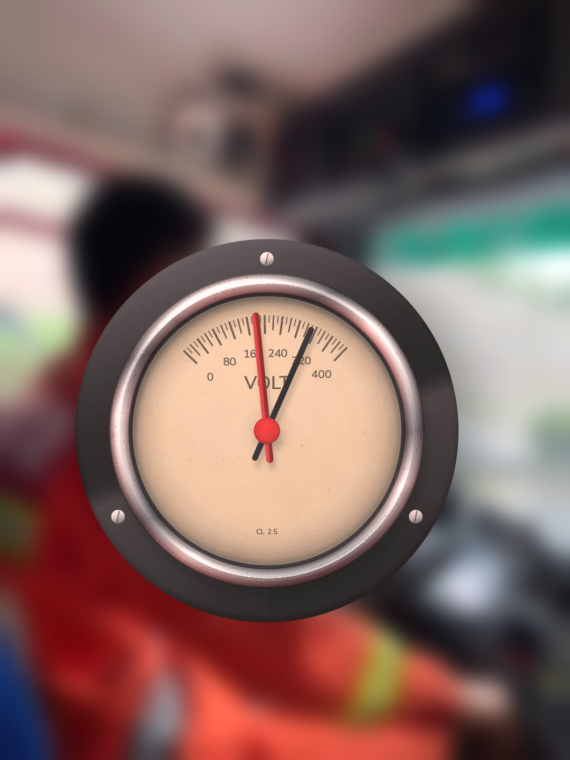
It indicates value=180 unit=V
